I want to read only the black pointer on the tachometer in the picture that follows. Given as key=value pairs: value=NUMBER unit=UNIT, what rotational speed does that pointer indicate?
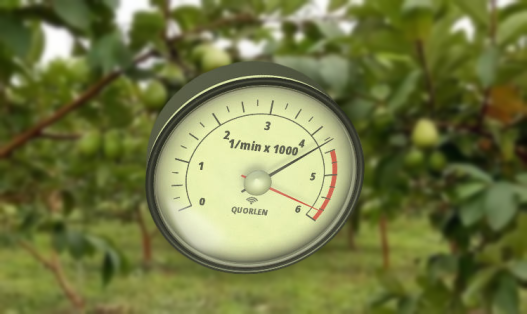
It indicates value=4250 unit=rpm
